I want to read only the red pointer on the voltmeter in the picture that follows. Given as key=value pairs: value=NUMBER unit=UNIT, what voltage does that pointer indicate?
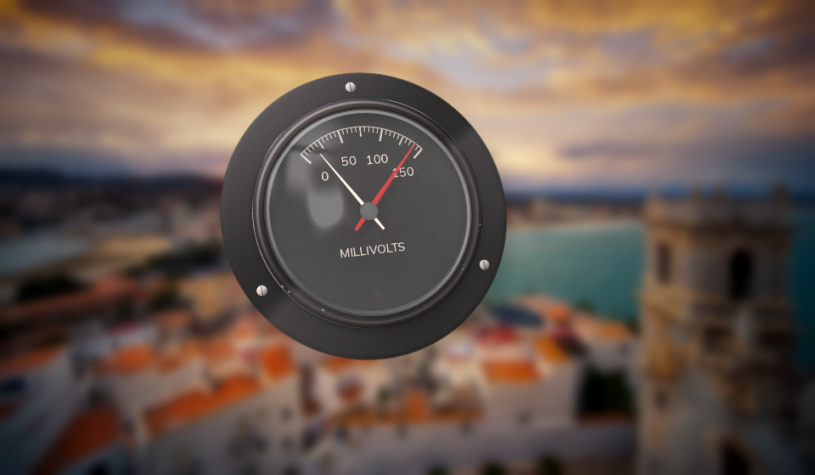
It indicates value=140 unit=mV
